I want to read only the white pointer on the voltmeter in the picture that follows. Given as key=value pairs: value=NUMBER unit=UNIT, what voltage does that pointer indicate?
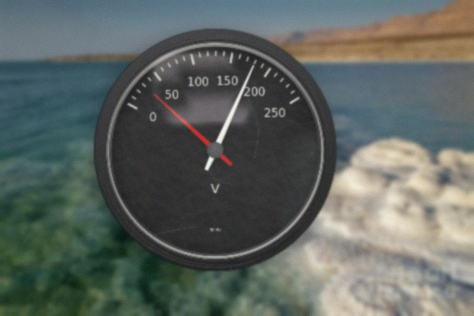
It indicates value=180 unit=V
